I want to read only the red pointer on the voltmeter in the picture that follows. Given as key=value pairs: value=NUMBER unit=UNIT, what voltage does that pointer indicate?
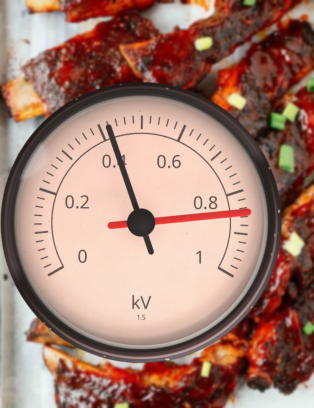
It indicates value=0.85 unit=kV
